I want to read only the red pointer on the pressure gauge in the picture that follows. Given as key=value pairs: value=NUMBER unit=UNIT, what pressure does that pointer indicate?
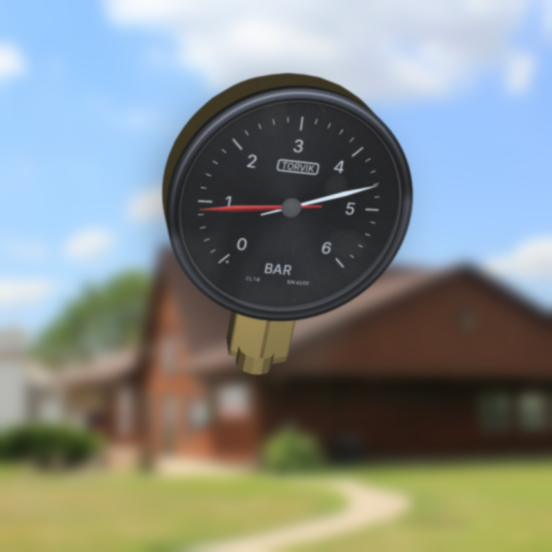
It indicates value=0.9 unit=bar
